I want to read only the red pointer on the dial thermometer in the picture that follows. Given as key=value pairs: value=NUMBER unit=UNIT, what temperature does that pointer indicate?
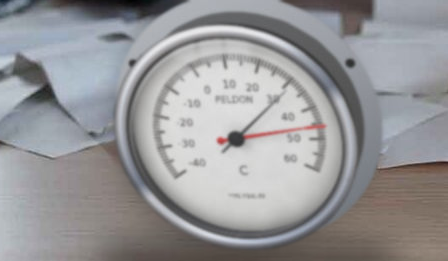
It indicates value=45 unit=°C
